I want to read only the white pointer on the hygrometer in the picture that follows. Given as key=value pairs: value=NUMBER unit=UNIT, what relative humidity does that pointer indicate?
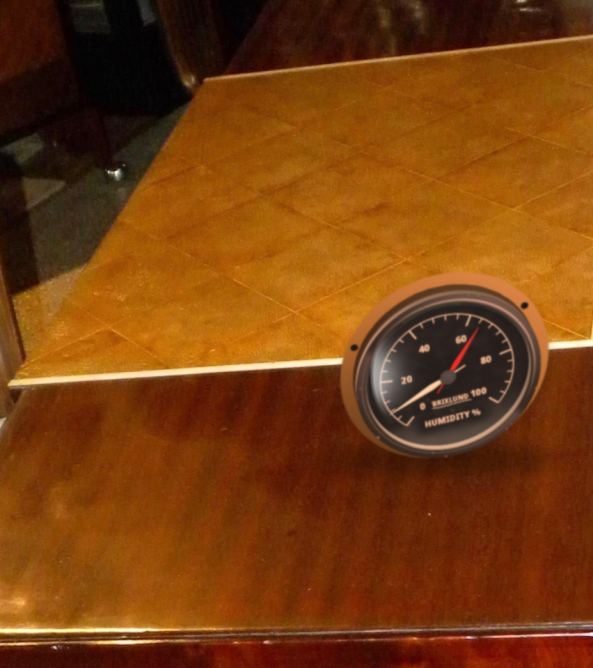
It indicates value=8 unit=%
